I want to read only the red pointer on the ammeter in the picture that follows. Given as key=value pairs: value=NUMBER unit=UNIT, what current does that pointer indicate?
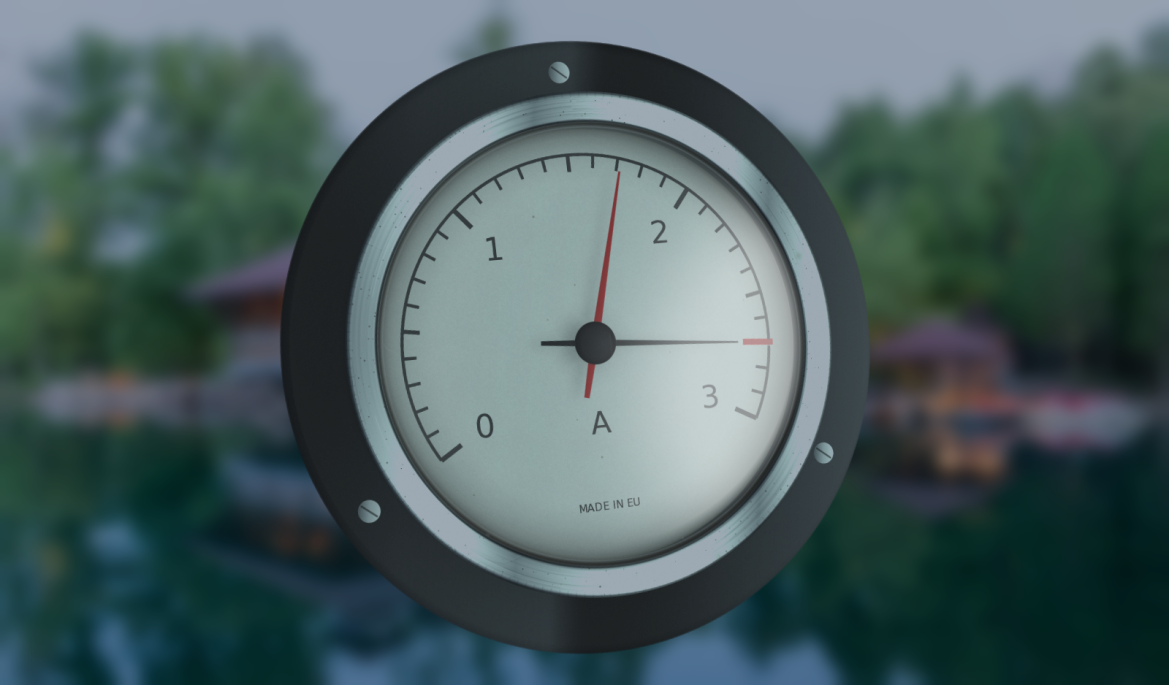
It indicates value=1.7 unit=A
